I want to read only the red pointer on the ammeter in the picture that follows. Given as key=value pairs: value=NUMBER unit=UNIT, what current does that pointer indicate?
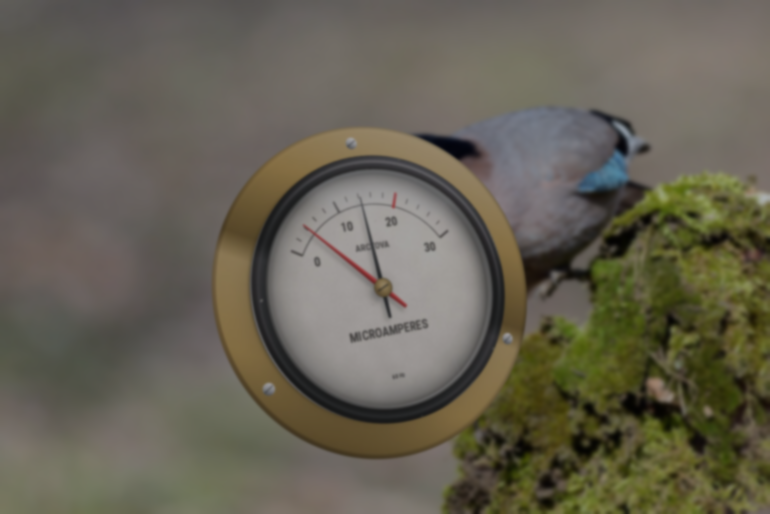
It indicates value=4 unit=µA
